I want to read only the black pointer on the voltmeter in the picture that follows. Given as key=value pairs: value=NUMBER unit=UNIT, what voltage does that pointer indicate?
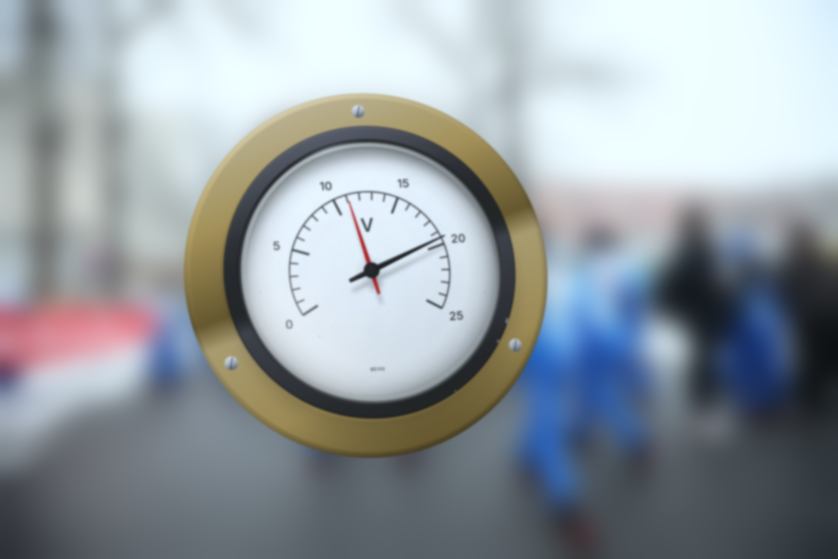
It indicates value=19.5 unit=V
